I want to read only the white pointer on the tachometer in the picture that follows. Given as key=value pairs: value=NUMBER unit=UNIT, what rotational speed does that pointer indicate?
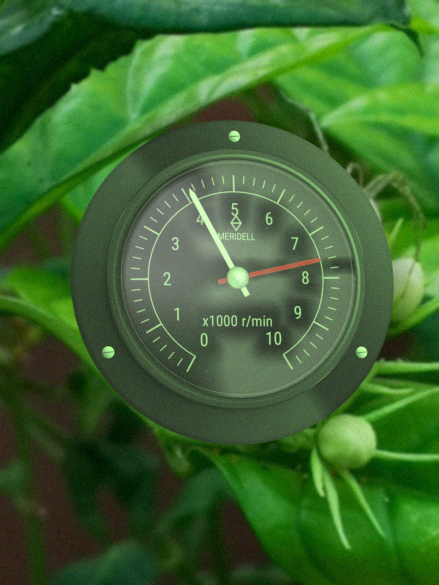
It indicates value=4100 unit=rpm
